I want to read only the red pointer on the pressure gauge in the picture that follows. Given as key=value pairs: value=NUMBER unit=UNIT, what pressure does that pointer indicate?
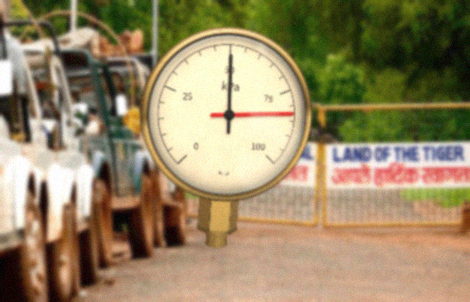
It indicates value=82.5 unit=kPa
